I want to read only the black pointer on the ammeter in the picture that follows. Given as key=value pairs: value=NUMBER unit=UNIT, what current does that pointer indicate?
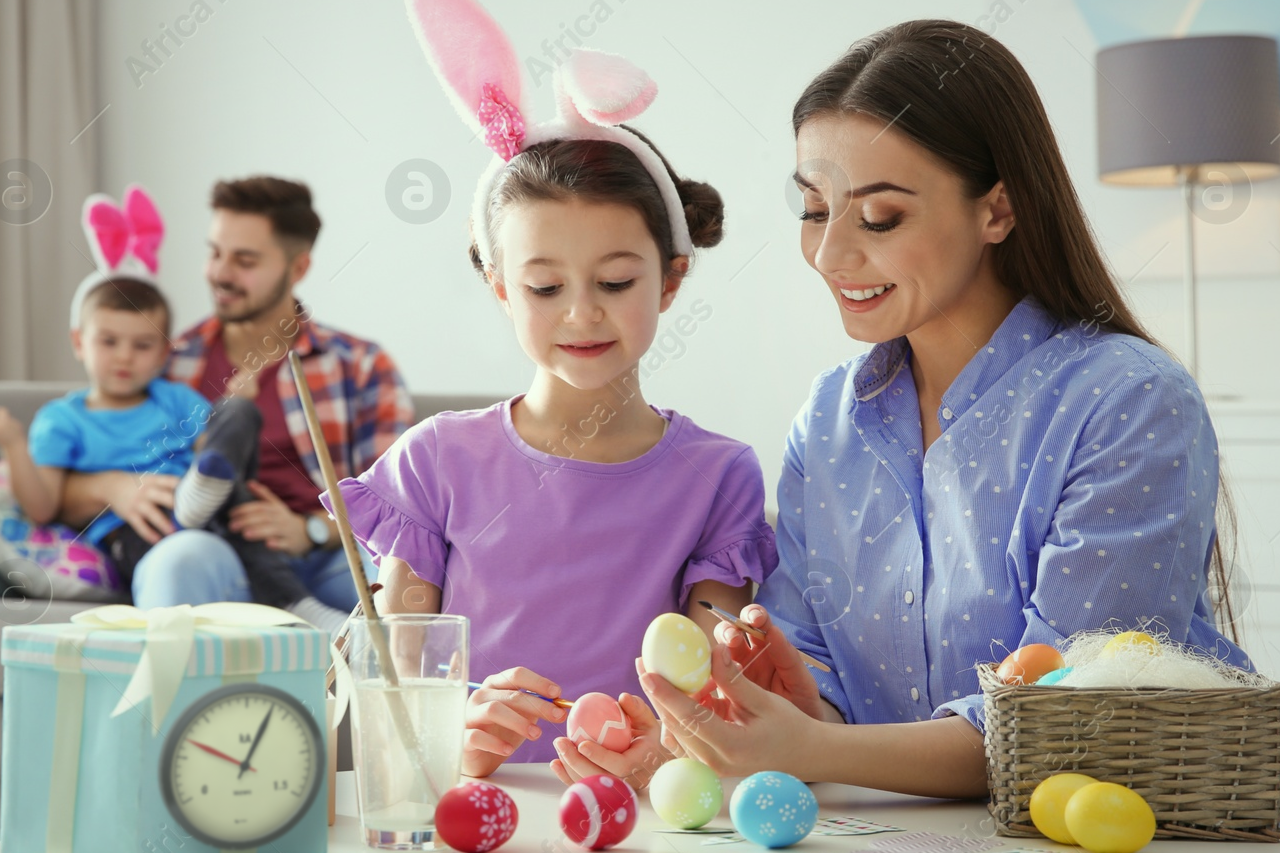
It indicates value=0.9 unit=kA
